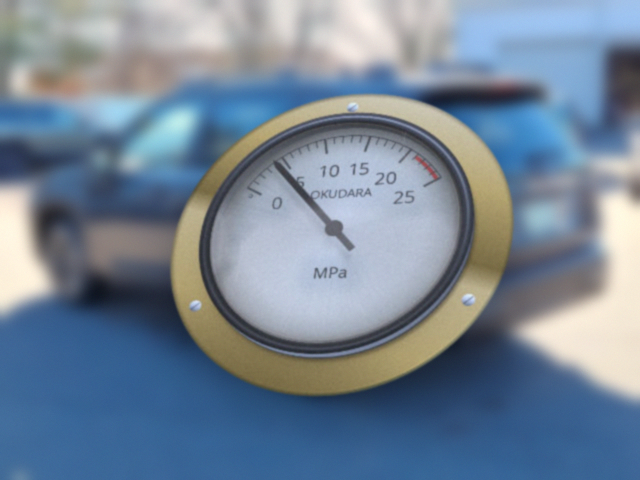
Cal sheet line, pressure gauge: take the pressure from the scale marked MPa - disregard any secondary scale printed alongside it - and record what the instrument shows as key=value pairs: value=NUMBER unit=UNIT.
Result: value=4 unit=MPa
